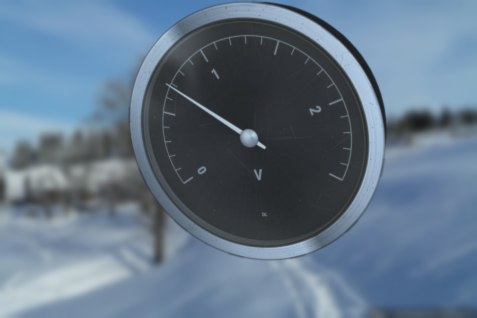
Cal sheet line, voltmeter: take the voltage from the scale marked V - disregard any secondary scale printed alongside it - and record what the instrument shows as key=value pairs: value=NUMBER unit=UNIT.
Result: value=0.7 unit=V
